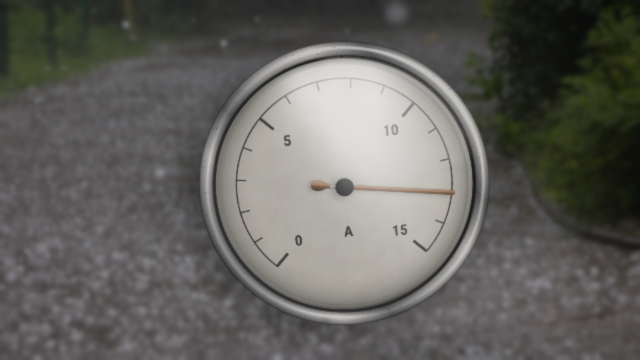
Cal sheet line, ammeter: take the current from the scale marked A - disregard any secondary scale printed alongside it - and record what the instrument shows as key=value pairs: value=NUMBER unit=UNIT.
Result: value=13 unit=A
